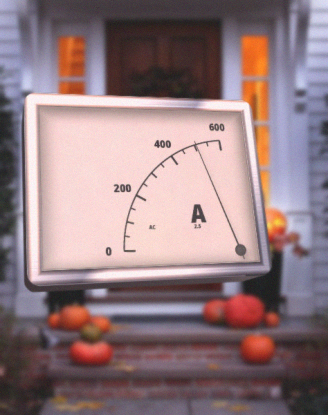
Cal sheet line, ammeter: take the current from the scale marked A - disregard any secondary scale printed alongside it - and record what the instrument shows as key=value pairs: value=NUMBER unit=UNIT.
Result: value=500 unit=A
